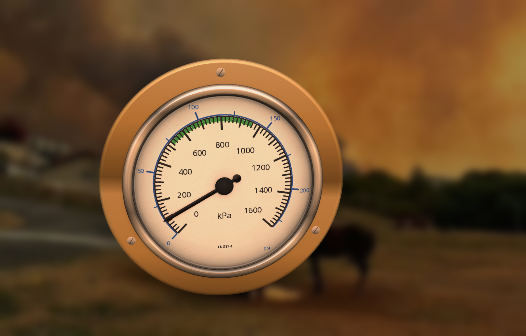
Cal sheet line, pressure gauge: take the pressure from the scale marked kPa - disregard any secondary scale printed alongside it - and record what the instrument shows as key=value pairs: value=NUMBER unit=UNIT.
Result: value=100 unit=kPa
